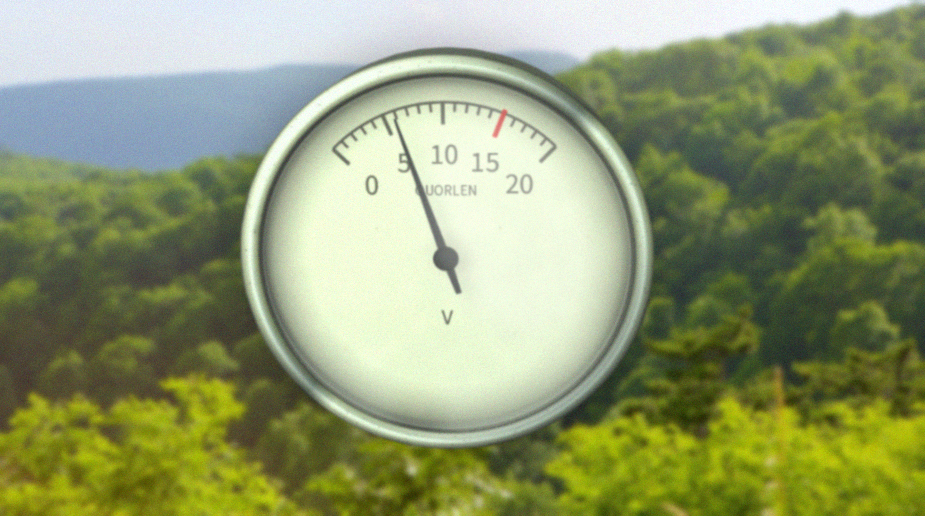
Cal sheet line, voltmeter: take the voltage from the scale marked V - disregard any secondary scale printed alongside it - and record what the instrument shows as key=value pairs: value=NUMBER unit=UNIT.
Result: value=6 unit=V
